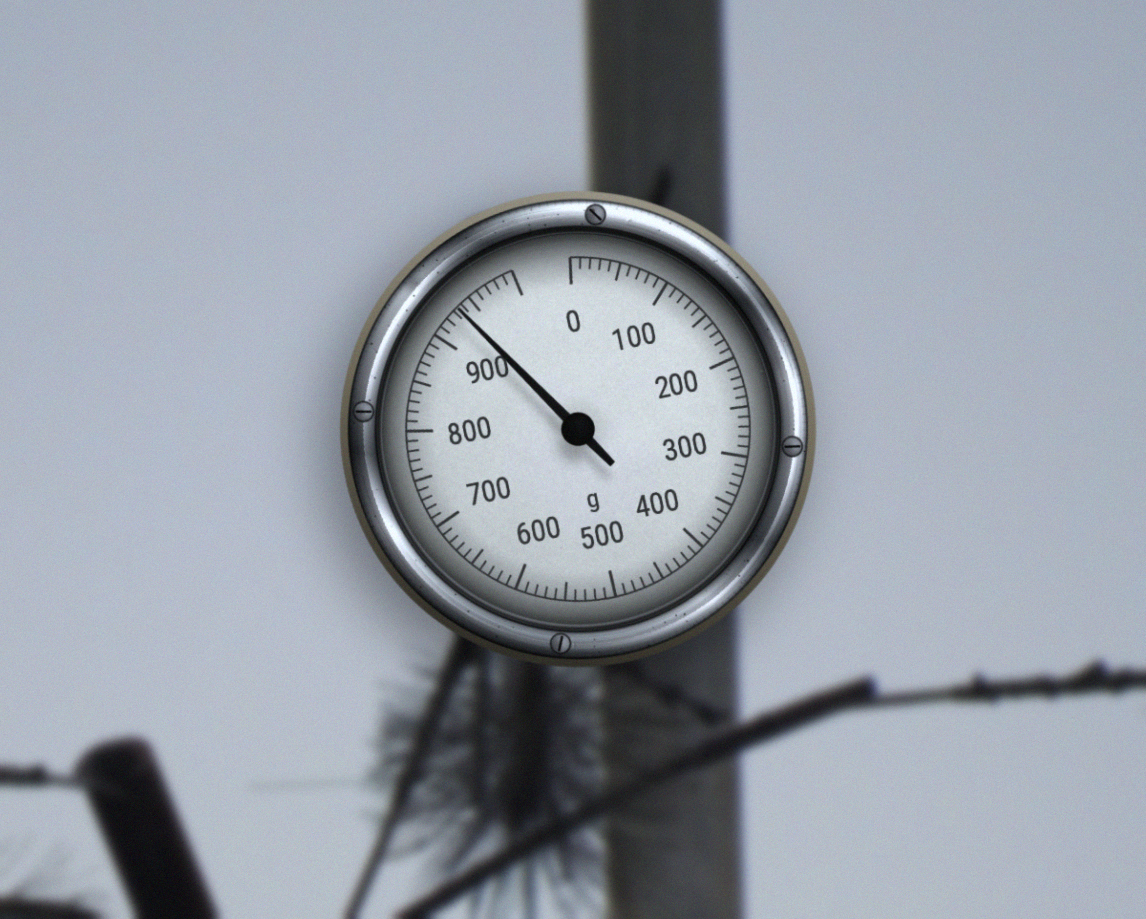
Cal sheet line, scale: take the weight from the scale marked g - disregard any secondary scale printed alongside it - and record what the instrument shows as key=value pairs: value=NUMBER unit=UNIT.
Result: value=935 unit=g
